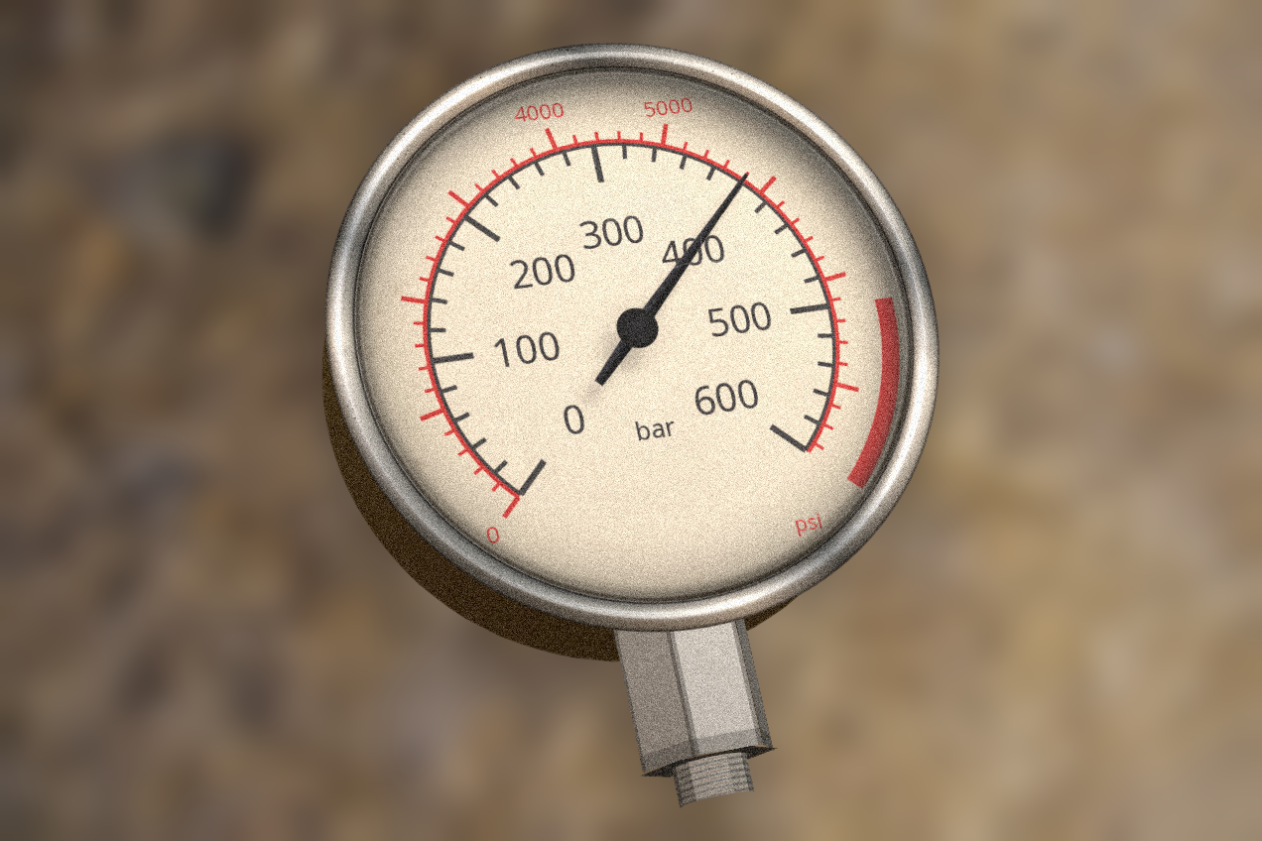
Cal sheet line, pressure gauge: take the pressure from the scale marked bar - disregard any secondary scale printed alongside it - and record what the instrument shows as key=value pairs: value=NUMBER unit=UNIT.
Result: value=400 unit=bar
